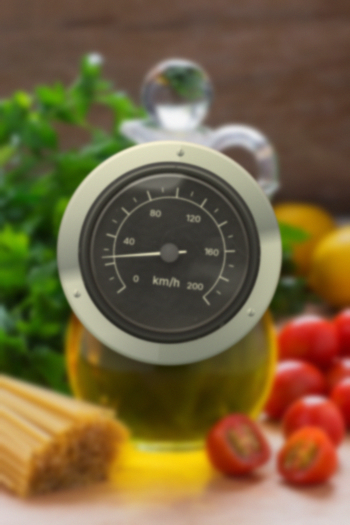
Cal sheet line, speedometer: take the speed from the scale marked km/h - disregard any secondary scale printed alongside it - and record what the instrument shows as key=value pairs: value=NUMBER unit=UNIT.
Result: value=25 unit=km/h
